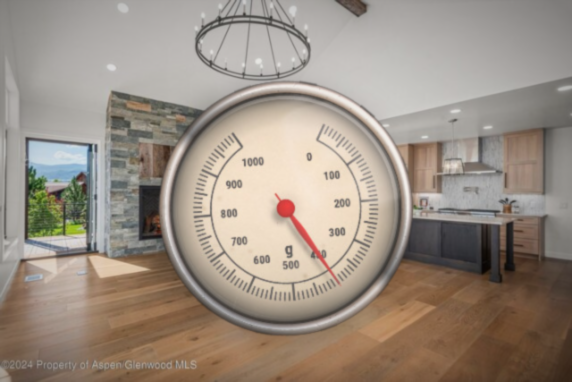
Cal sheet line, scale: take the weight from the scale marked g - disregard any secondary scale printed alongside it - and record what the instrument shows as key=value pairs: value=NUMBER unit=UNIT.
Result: value=400 unit=g
